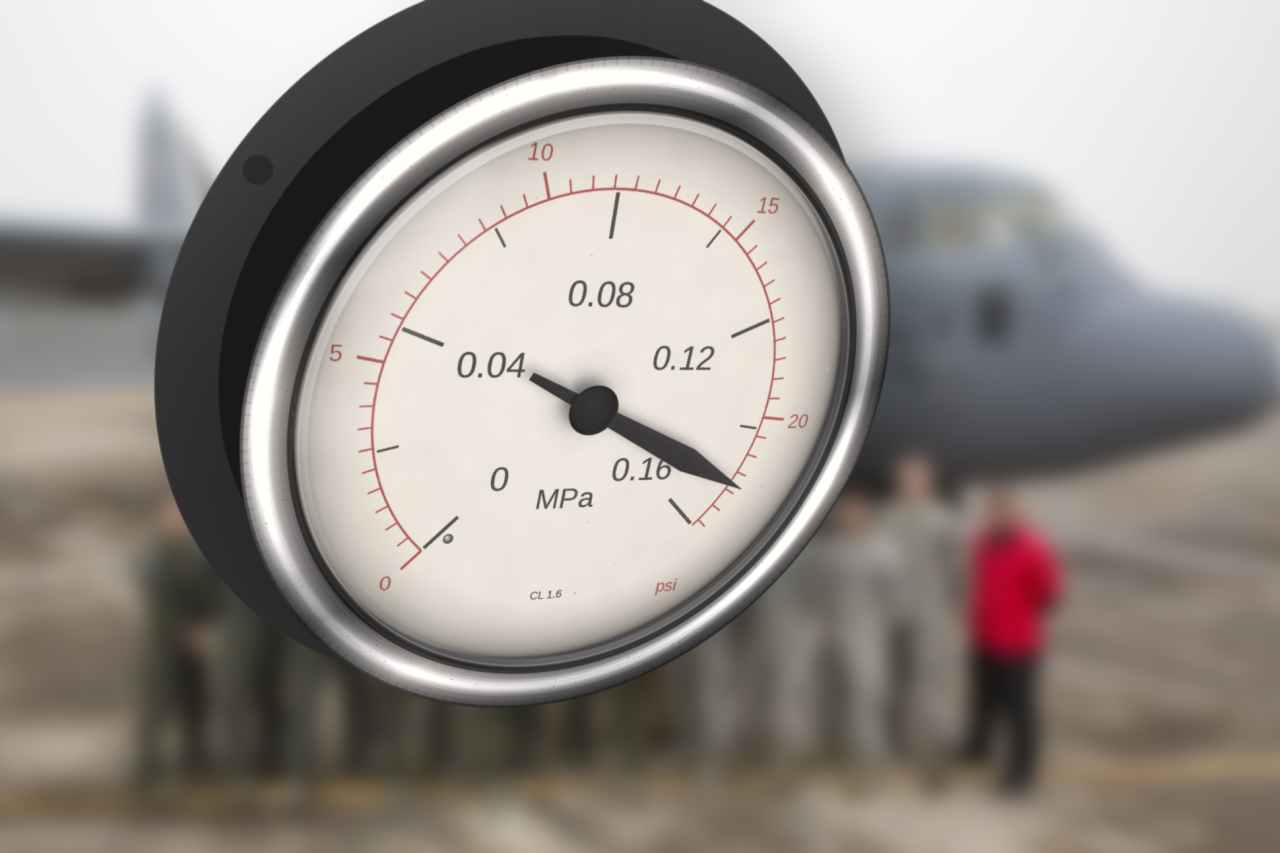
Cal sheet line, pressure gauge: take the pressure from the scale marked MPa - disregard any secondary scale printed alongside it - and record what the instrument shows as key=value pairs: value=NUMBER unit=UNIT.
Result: value=0.15 unit=MPa
